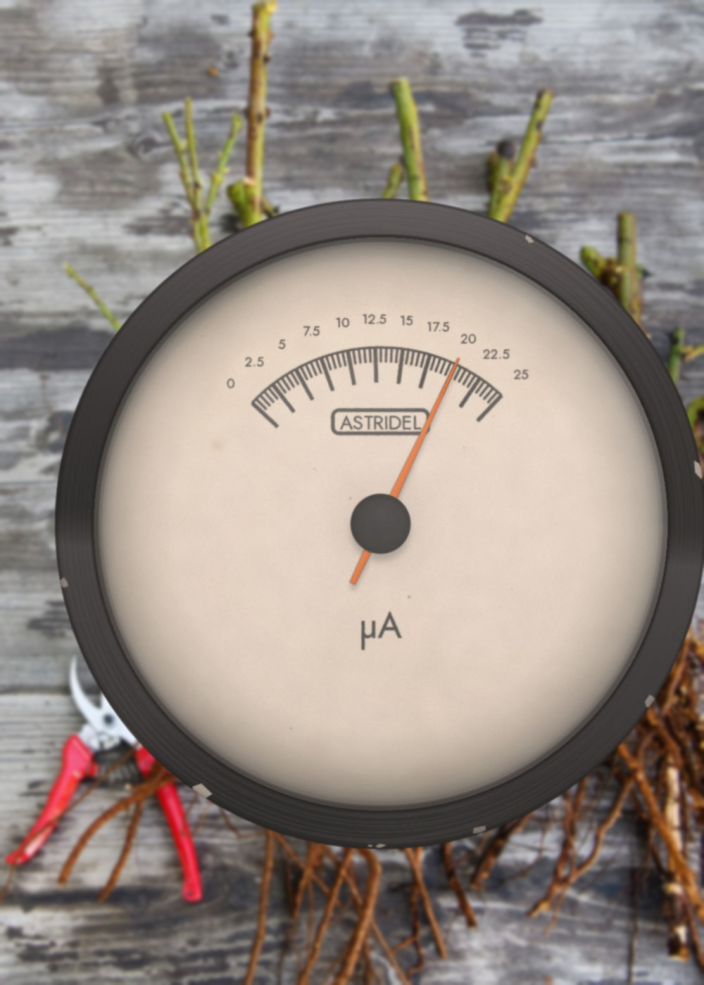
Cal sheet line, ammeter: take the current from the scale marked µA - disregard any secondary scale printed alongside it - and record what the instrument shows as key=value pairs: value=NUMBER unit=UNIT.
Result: value=20 unit=µA
